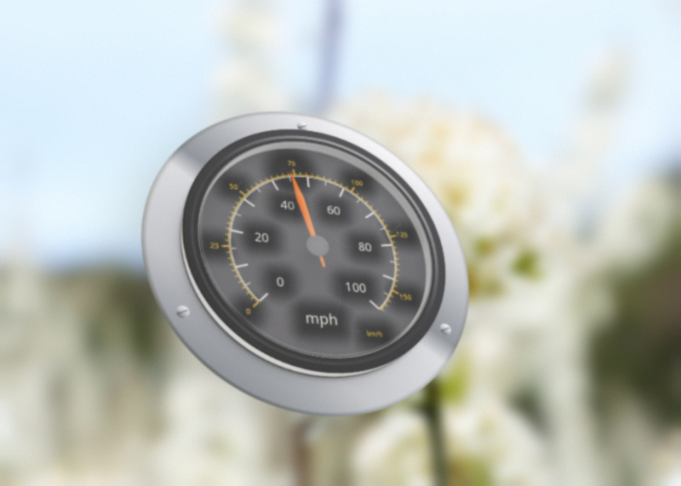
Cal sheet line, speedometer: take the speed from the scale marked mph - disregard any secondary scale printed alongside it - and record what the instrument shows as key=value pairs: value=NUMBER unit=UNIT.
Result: value=45 unit=mph
